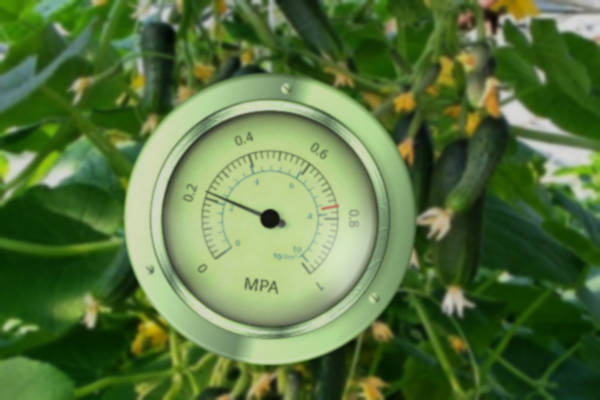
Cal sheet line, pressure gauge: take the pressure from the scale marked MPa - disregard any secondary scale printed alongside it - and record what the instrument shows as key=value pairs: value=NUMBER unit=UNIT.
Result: value=0.22 unit=MPa
